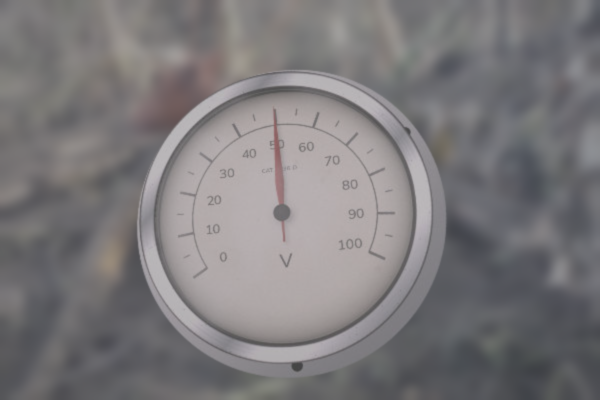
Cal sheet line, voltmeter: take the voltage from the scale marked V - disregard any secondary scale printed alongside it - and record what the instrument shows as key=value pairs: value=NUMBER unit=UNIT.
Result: value=50 unit=V
